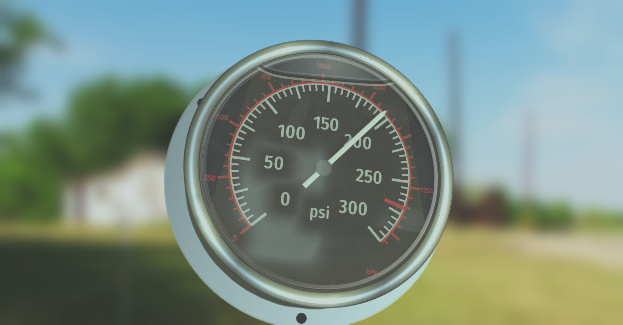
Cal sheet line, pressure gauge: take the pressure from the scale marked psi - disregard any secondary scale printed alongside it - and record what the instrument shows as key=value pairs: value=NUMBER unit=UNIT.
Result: value=195 unit=psi
